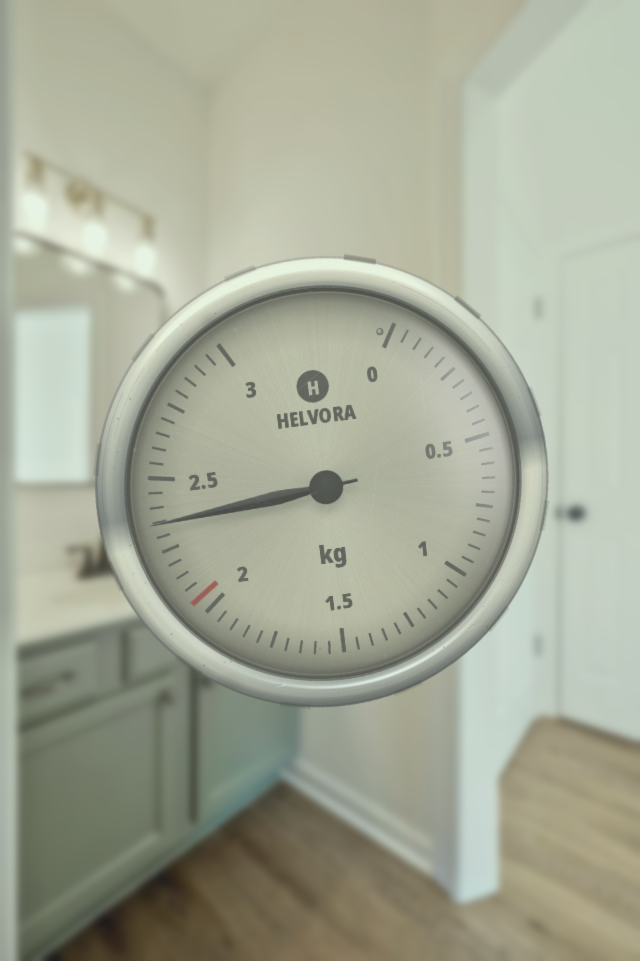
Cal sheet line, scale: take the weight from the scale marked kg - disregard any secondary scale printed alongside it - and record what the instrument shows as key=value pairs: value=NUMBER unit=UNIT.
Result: value=2.35 unit=kg
